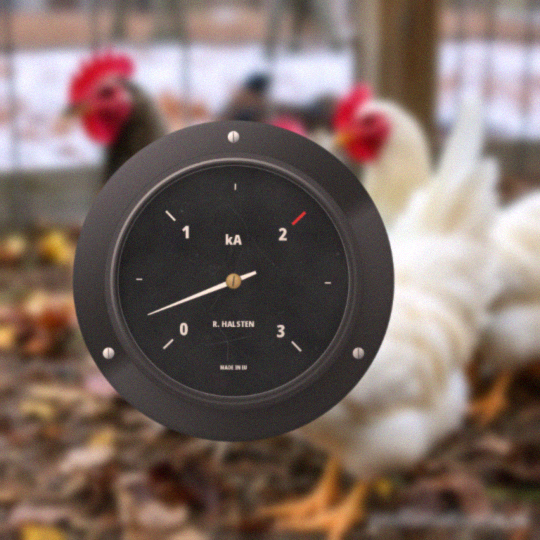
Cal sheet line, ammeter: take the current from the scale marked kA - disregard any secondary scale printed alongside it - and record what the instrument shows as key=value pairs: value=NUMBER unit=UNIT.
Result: value=0.25 unit=kA
